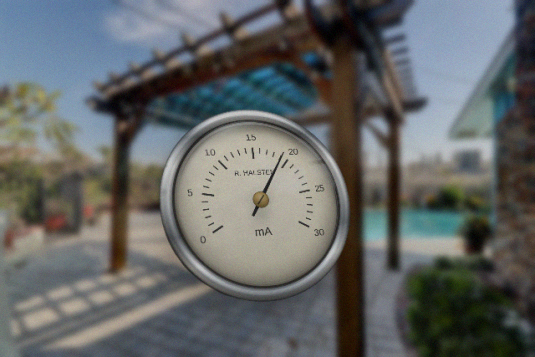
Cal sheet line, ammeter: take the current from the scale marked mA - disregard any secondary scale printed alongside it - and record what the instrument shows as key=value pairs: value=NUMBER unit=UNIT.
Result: value=19 unit=mA
